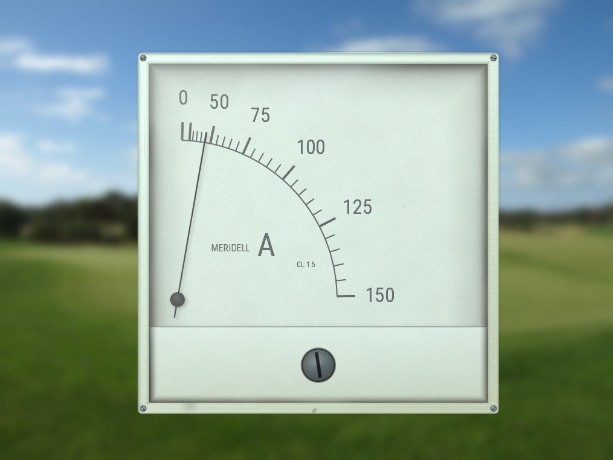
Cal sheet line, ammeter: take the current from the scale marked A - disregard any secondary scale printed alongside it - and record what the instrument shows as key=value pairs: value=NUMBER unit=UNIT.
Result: value=45 unit=A
